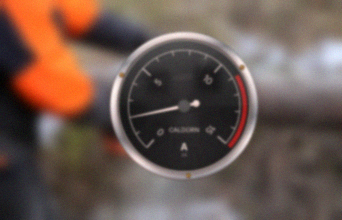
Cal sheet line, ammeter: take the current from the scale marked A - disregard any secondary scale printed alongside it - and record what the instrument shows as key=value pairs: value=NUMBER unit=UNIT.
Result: value=2 unit=A
